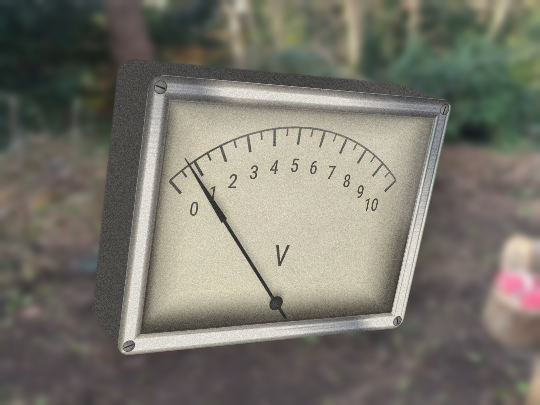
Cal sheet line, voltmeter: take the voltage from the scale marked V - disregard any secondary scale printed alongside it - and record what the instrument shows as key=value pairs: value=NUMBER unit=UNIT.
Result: value=0.75 unit=V
